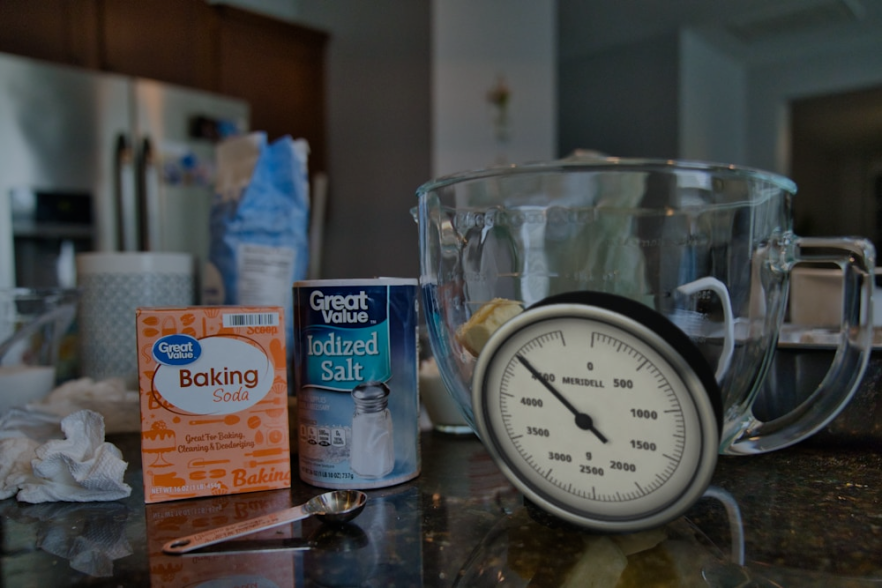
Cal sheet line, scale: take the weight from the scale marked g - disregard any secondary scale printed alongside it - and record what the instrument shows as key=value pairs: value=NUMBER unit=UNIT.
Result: value=4500 unit=g
